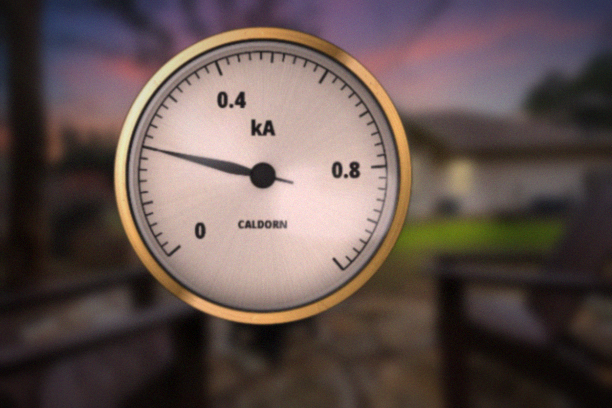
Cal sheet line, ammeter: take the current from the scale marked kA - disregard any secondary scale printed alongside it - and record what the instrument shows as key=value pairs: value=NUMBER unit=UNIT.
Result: value=0.2 unit=kA
